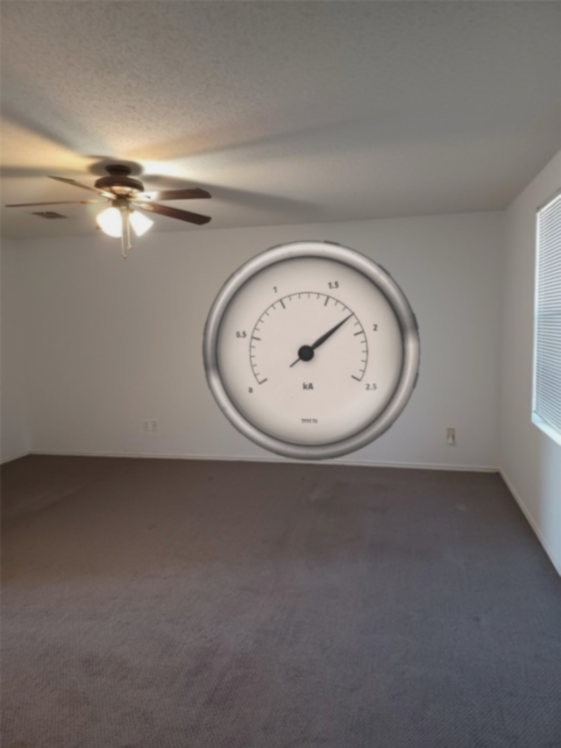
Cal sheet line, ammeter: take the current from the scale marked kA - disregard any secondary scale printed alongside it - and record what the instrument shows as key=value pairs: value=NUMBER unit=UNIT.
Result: value=1.8 unit=kA
